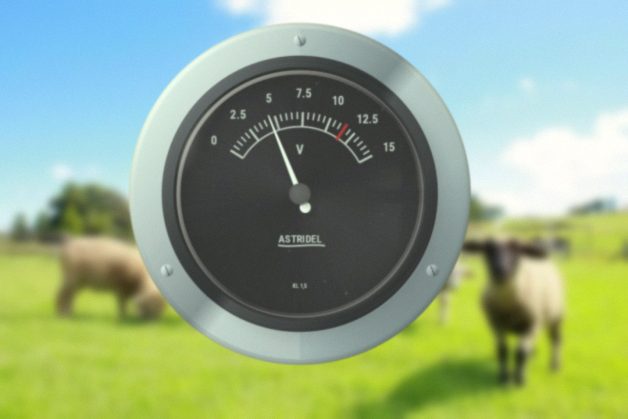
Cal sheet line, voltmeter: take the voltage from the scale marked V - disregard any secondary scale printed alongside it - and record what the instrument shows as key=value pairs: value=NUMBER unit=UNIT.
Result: value=4.5 unit=V
